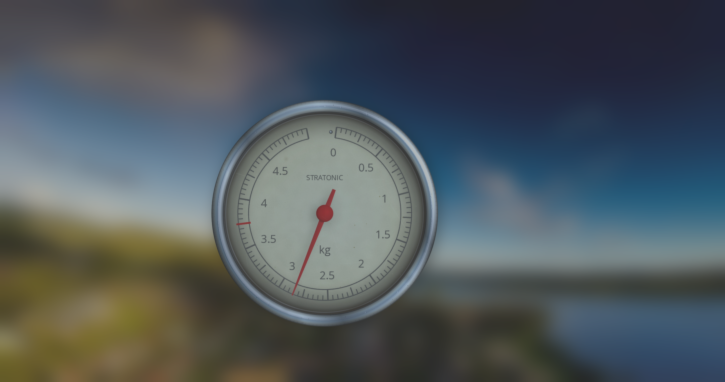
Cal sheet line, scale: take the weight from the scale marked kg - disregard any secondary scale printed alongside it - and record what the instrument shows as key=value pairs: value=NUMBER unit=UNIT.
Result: value=2.85 unit=kg
